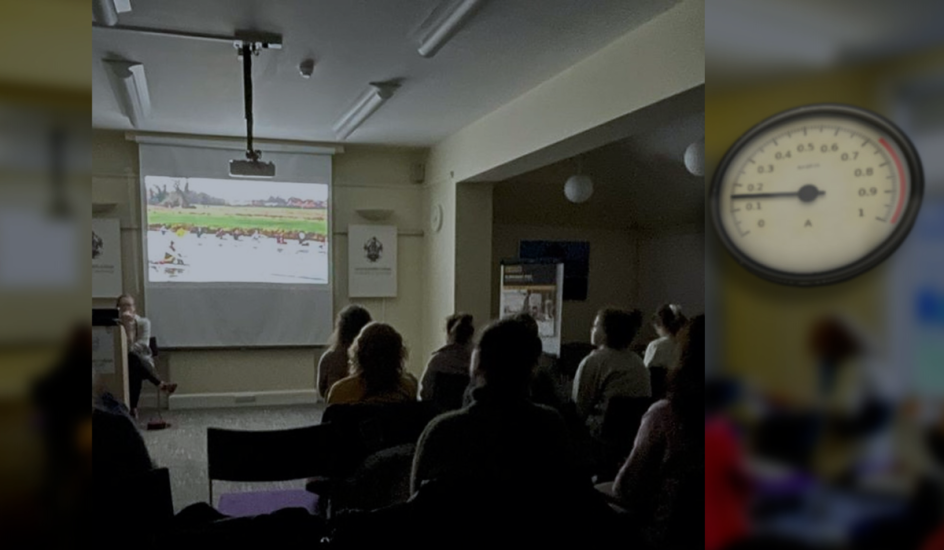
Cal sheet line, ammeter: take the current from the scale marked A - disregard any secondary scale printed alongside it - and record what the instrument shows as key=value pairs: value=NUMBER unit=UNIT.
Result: value=0.15 unit=A
